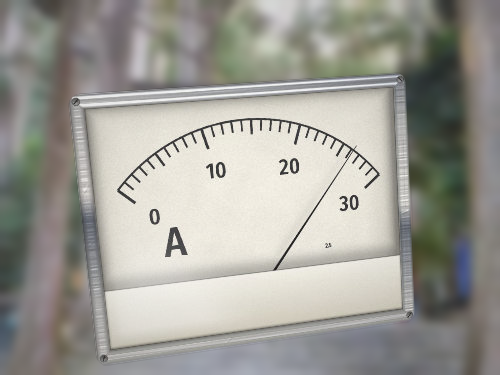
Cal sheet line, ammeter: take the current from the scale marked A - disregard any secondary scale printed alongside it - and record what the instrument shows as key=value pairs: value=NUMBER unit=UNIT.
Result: value=26 unit=A
